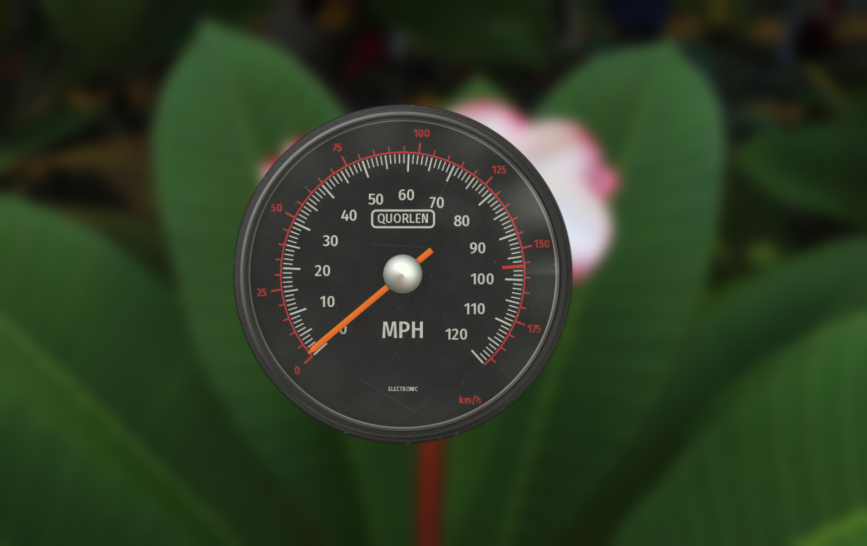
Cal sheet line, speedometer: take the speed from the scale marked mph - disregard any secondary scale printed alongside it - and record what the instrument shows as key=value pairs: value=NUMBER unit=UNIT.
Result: value=1 unit=mph
